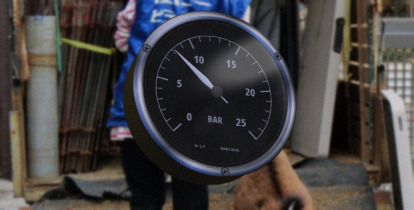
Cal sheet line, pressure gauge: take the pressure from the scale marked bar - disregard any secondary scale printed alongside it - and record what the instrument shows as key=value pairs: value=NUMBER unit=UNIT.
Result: value=8 unit=bar
